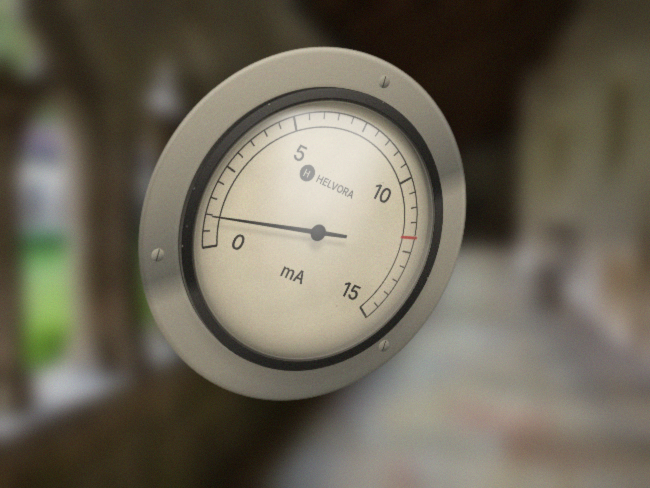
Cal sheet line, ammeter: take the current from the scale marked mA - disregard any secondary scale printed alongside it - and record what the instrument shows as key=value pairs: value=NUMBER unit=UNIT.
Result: value=1 unit=mA
